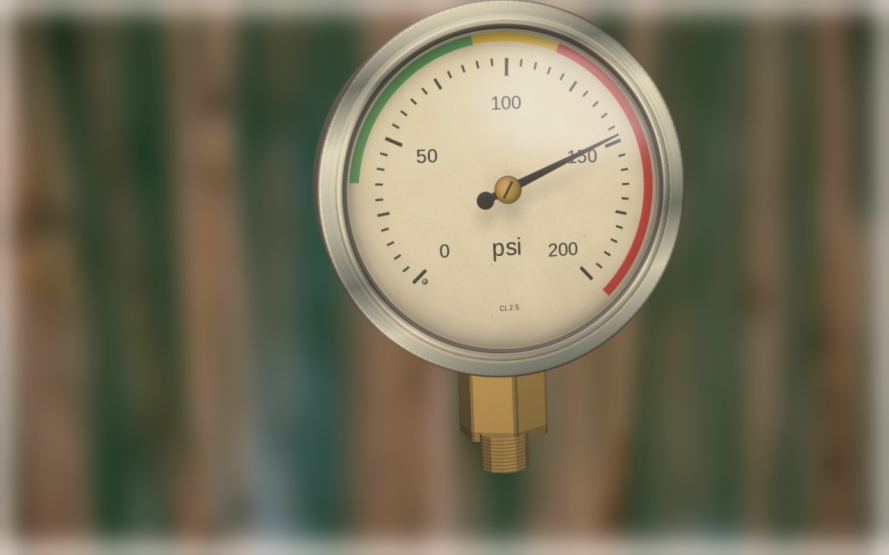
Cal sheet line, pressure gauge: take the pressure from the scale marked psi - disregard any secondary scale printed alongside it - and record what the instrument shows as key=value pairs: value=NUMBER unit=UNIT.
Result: value=147.5 unit=psi
